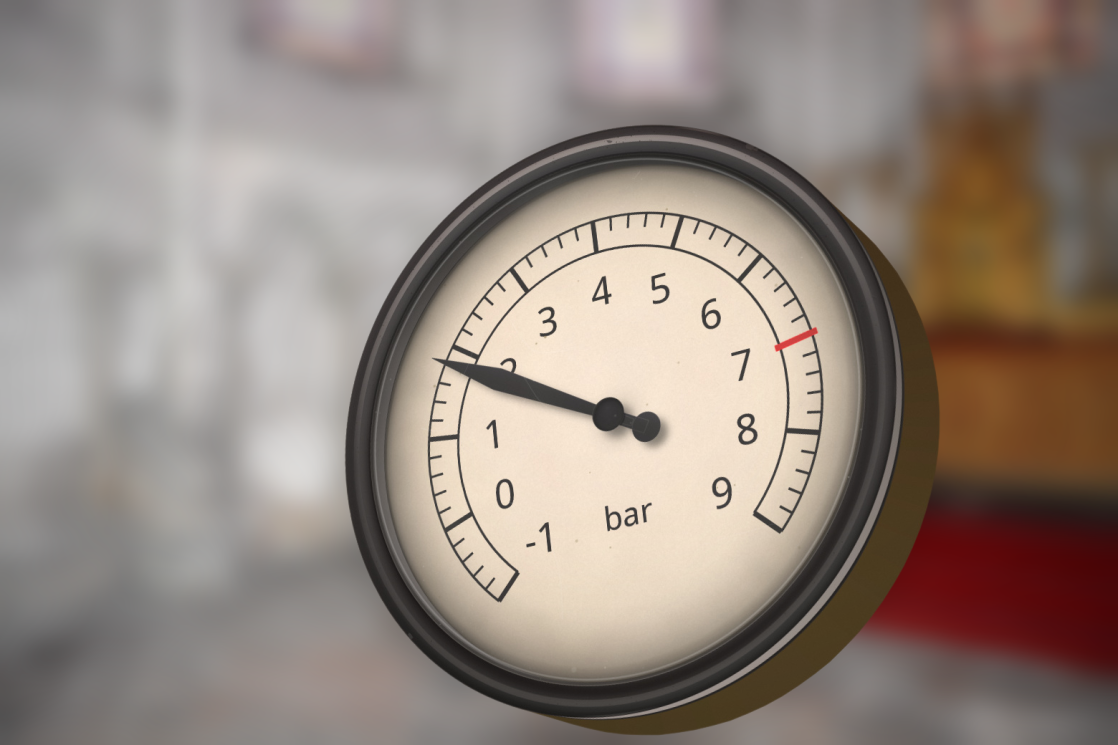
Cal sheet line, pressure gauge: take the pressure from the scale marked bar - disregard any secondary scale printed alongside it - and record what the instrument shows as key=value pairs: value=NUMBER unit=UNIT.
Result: value=1.8 unit=bar
